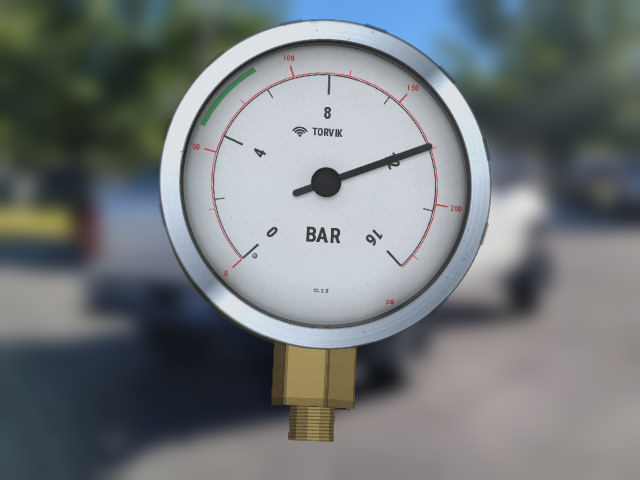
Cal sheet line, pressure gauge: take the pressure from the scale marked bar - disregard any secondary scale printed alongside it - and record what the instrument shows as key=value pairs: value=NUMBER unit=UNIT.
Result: value=12 unit=bar
